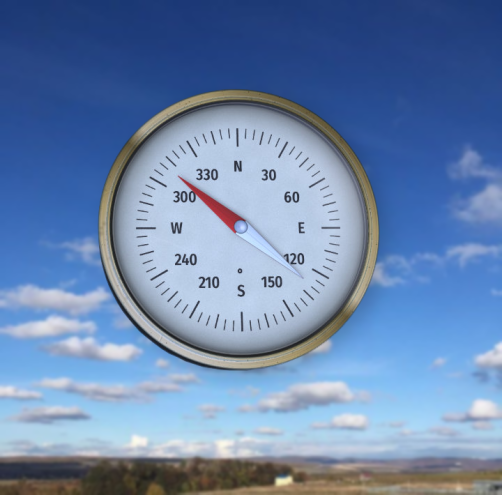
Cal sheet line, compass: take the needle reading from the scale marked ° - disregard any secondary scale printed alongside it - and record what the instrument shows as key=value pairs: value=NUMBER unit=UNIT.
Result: value=310 unit=°
